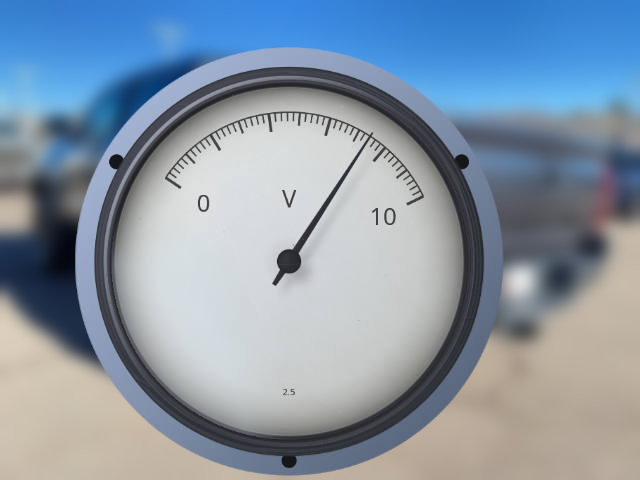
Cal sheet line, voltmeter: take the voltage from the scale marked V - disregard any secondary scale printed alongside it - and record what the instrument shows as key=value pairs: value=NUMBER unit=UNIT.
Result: value=7.4 unit=V
